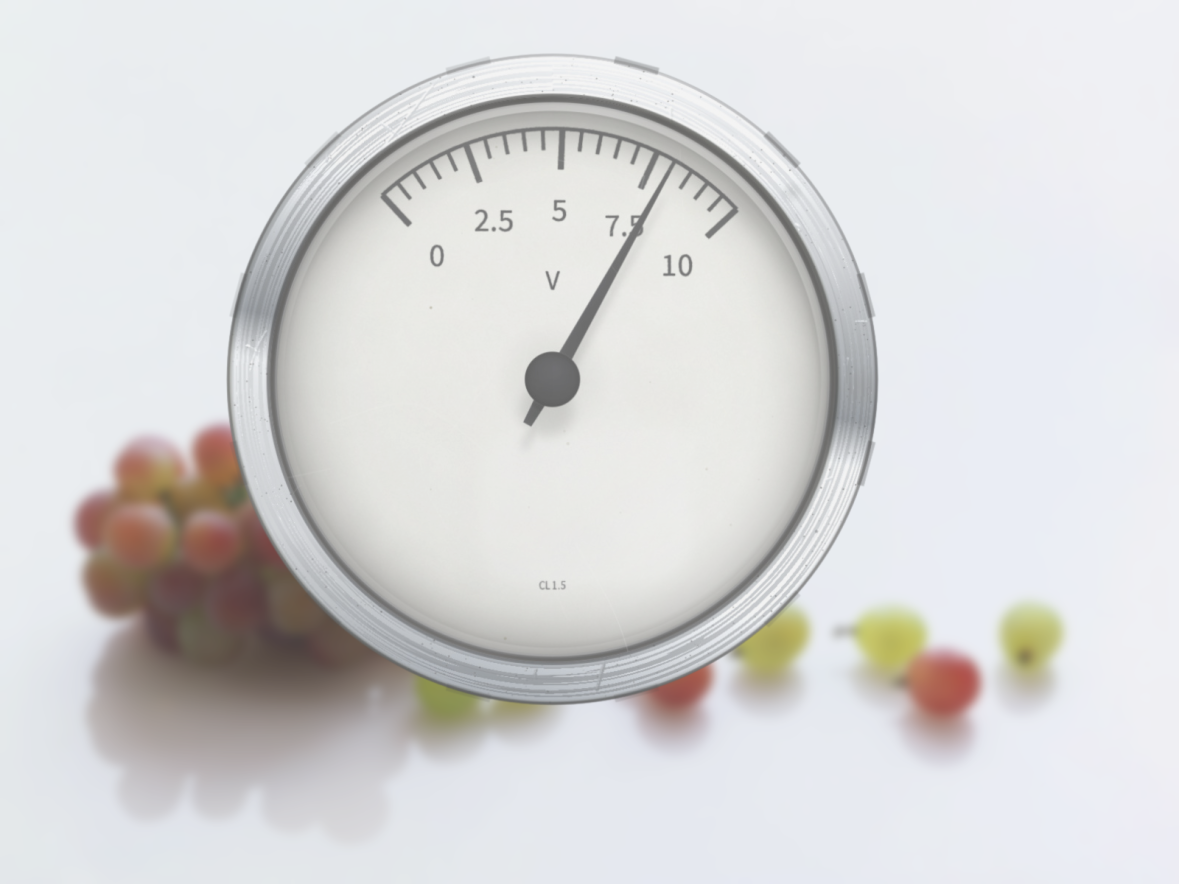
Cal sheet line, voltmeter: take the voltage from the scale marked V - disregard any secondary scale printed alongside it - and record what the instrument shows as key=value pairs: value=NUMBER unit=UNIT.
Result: value=8 unit=V
